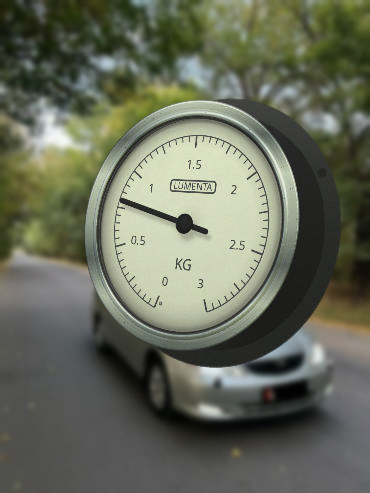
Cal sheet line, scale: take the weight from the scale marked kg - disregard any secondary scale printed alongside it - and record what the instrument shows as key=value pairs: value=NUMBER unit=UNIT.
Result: value=0.8 unit=kg
